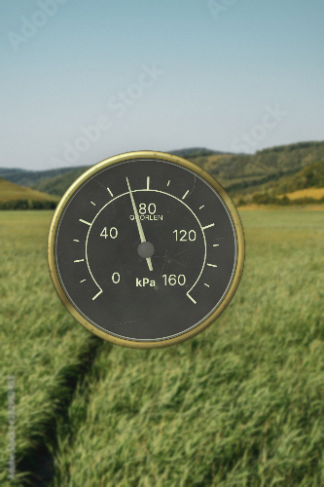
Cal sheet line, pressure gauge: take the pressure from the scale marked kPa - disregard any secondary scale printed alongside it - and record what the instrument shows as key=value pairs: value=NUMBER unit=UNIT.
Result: value=70 unit=kPa
